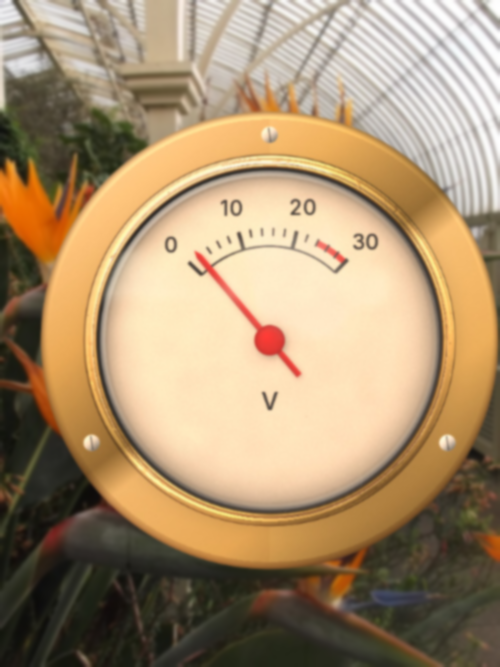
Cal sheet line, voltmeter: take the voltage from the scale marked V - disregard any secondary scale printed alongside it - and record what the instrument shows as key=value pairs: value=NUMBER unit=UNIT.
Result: value=2 unit=V
